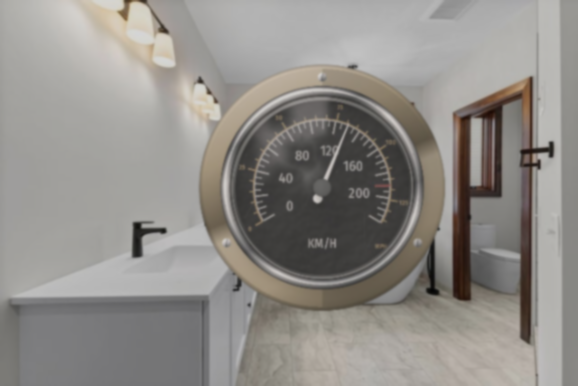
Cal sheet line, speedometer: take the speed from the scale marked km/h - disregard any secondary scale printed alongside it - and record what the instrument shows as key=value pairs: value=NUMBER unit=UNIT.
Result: value=130 unit=km/h
